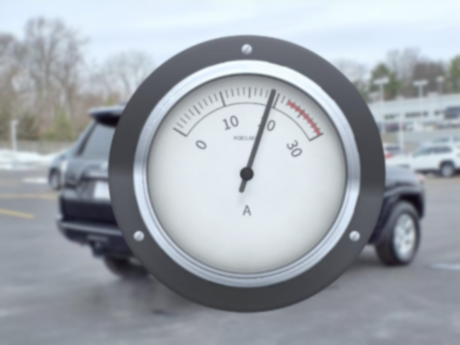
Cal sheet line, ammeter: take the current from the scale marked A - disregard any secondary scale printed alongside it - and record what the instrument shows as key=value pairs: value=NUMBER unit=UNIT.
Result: value=19 unit=A
